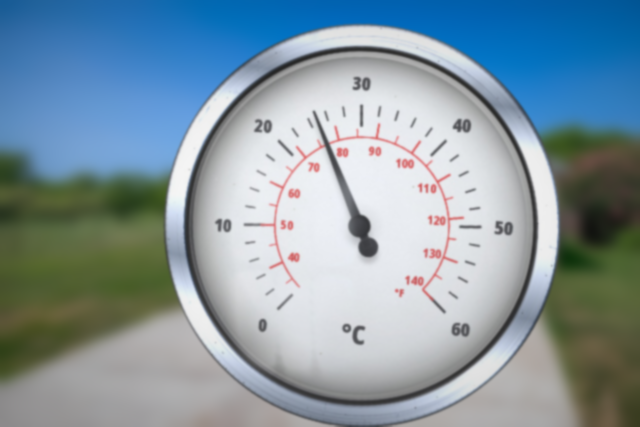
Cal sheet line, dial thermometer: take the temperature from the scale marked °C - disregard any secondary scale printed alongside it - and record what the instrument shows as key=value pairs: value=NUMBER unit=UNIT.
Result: value=25 unit=°C
